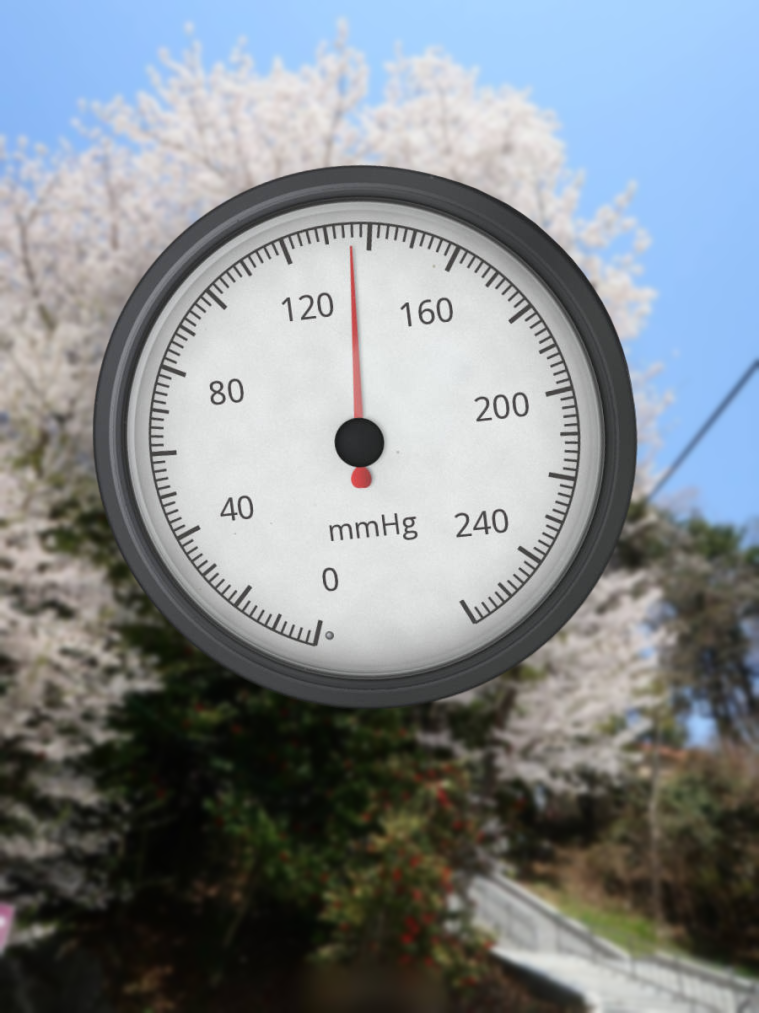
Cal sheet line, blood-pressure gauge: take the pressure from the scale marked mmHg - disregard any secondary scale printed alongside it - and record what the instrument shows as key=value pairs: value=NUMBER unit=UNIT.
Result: value=136 unit=mmHg
